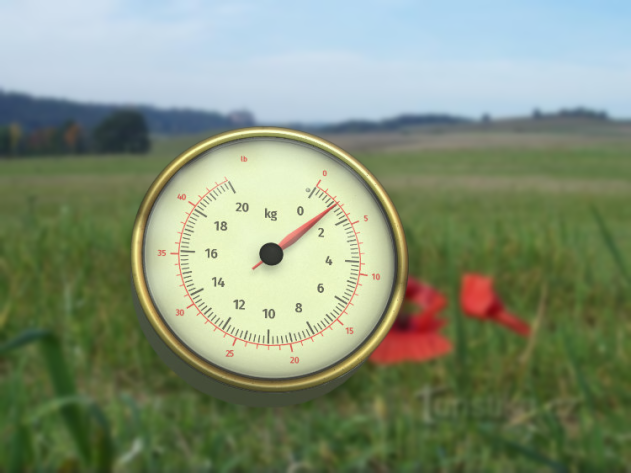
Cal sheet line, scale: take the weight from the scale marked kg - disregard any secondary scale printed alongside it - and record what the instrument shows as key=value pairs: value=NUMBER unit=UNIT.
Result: value=1.2 unit=kg
